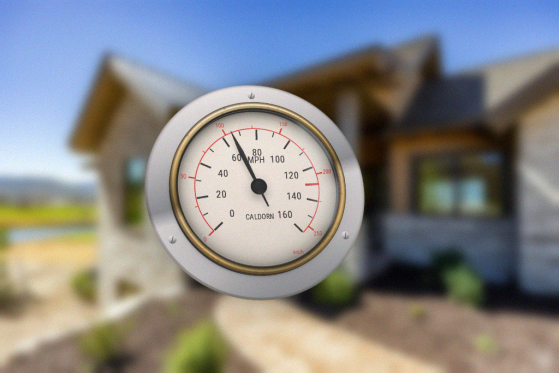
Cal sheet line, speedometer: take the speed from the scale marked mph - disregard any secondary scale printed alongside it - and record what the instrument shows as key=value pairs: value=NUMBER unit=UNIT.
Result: value=65 unit=mph
